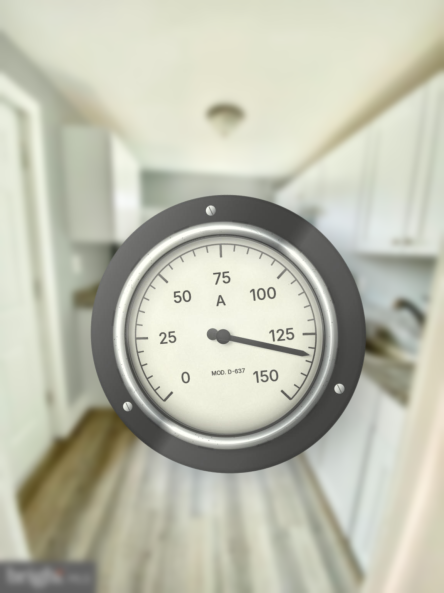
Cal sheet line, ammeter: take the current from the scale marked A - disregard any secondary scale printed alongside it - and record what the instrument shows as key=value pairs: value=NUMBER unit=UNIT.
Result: value=132.5 unit=A
